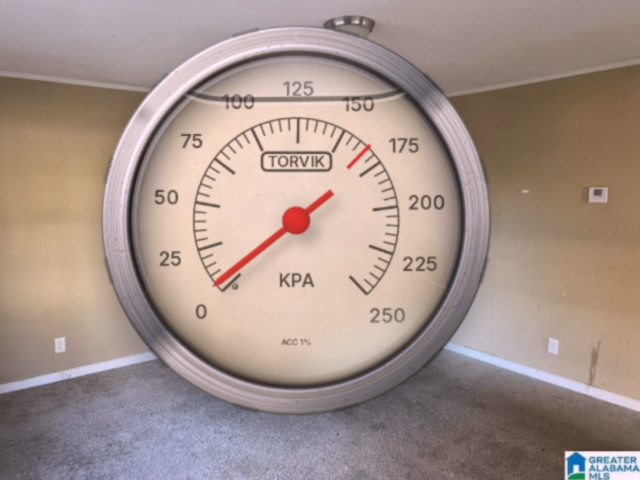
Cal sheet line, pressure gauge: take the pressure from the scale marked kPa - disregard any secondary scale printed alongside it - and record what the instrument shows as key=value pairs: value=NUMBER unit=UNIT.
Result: value=5 unit=kPa
